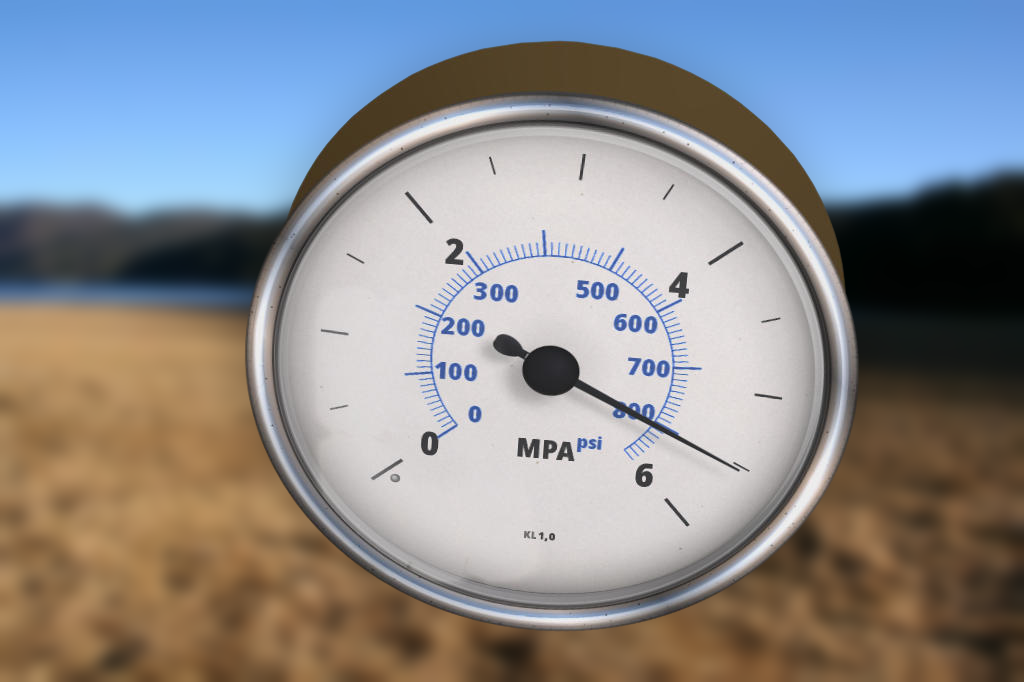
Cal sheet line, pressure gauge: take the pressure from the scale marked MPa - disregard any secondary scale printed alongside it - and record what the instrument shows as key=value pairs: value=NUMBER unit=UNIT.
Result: value=5.5 unit=MPa
